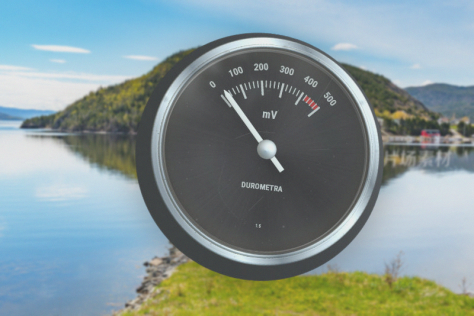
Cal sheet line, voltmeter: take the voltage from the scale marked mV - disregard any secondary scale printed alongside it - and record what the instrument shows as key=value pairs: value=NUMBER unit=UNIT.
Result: value=20 unit=mV
